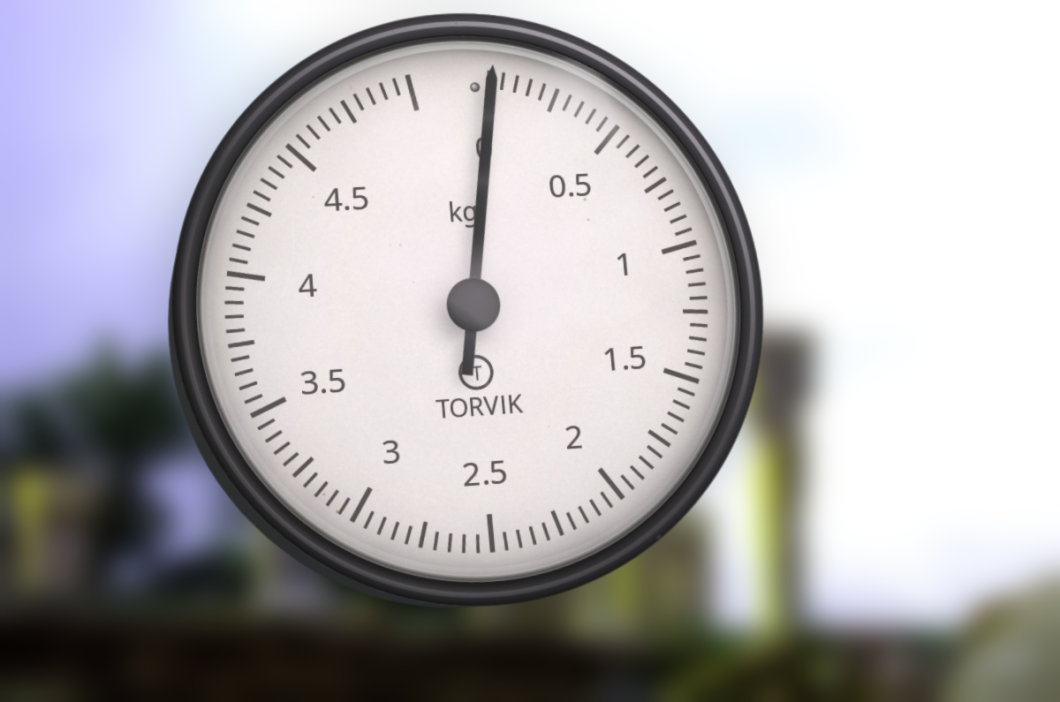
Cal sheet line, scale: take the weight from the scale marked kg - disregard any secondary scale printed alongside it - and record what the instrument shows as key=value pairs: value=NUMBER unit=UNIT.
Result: value=0 unit=kg
